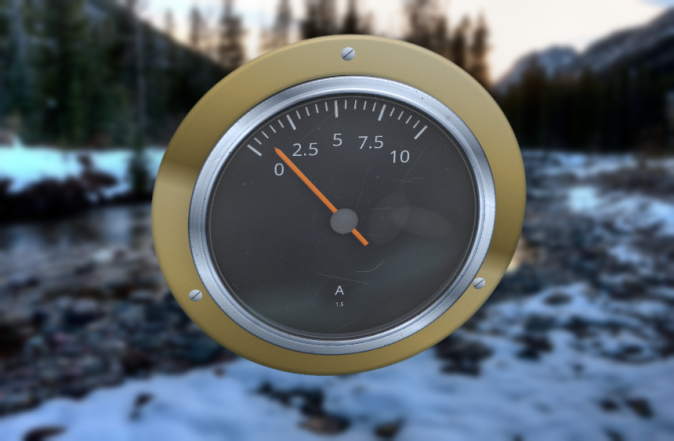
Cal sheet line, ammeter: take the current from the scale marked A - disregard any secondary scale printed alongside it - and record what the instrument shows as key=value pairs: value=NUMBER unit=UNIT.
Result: value=1 unit=A
